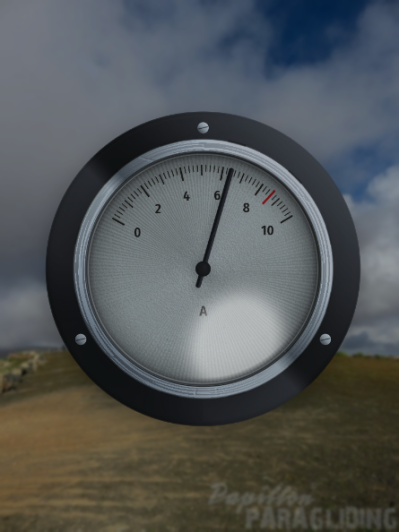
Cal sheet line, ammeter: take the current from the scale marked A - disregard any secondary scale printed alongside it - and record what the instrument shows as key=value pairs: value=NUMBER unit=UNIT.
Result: value=6.4 unit=A
